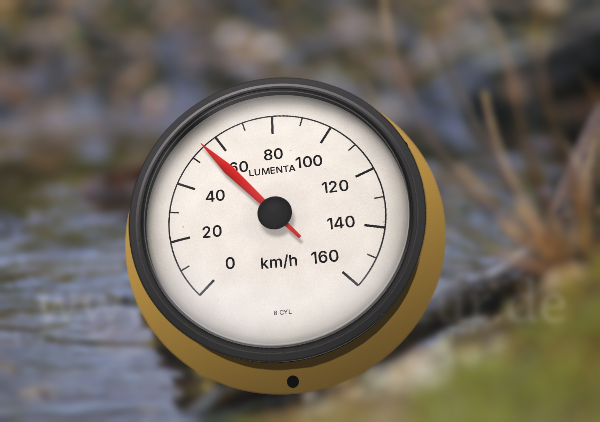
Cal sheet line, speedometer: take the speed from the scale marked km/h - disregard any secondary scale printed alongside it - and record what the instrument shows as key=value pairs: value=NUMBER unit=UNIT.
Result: value=55 unit=km/h
